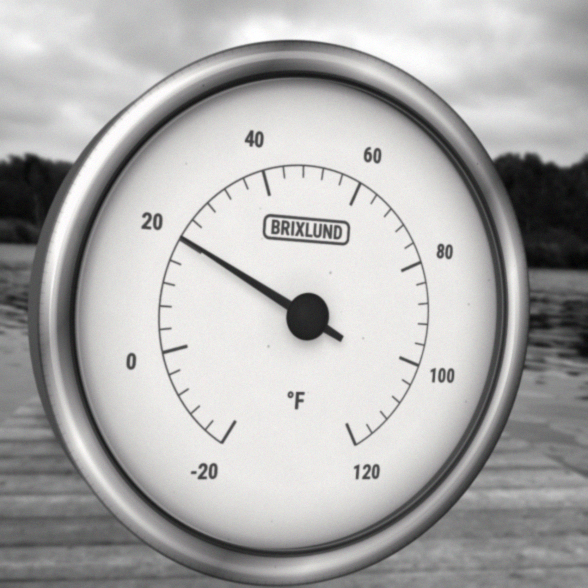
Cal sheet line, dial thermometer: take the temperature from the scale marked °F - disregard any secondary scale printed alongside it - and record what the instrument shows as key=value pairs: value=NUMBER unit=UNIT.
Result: value=20 unit=°F
